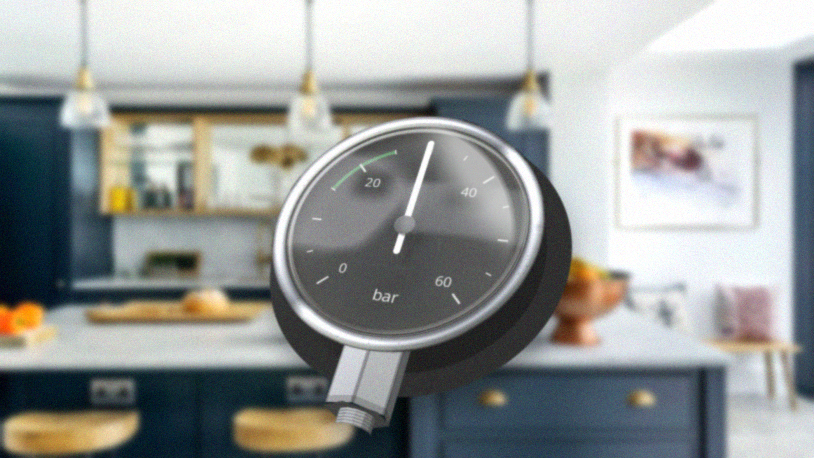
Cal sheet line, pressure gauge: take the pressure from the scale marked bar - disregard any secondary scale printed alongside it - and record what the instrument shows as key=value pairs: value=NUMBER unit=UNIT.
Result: value=30 unit=bar
